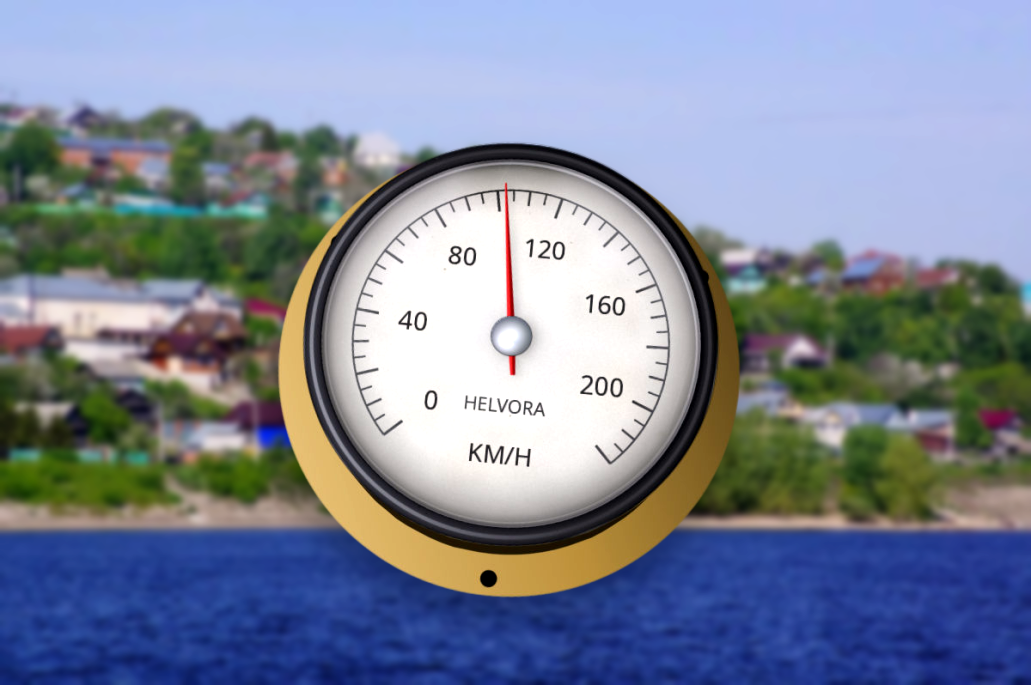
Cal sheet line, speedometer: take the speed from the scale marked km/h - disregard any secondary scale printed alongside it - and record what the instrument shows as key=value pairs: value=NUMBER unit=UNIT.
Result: value=102.5 unit=km/h
